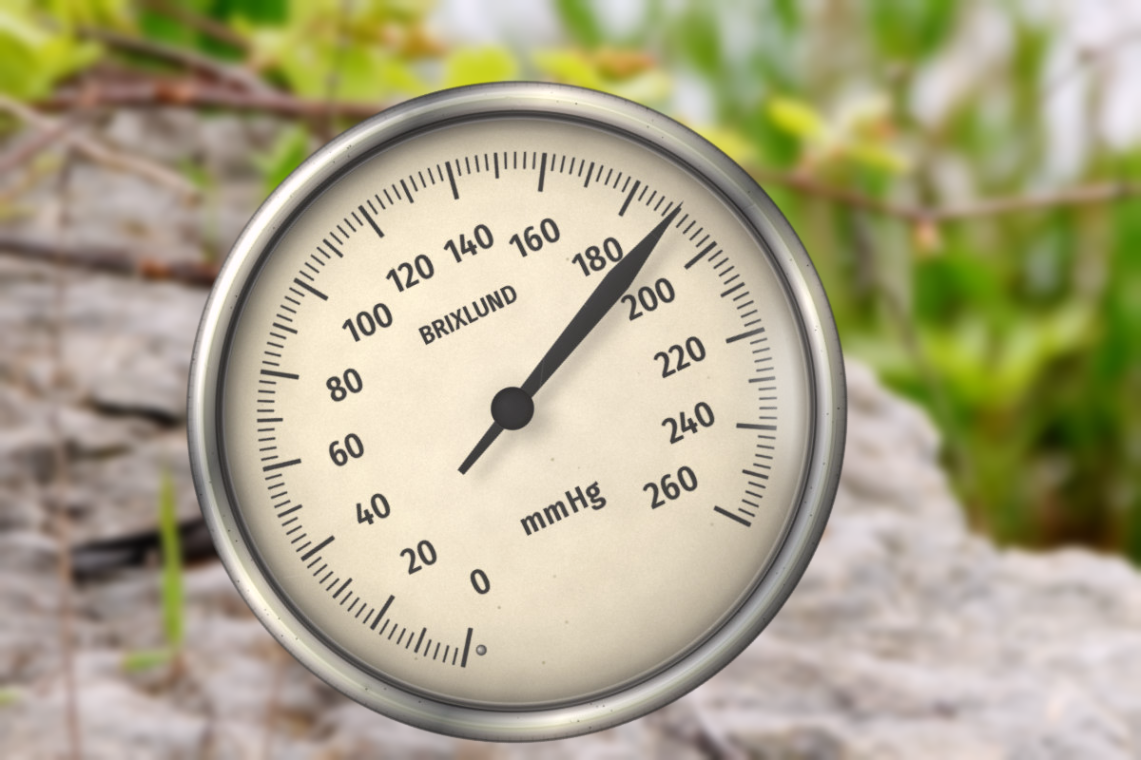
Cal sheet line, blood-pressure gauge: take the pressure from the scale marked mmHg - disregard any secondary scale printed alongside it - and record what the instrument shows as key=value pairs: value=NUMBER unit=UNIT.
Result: value=190 unit=mmHg
